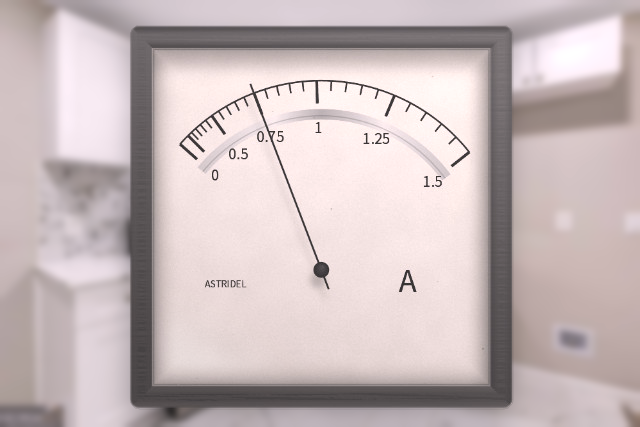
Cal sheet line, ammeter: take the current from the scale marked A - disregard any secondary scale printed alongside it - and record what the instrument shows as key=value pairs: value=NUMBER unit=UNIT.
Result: value=0.75 unit=A
